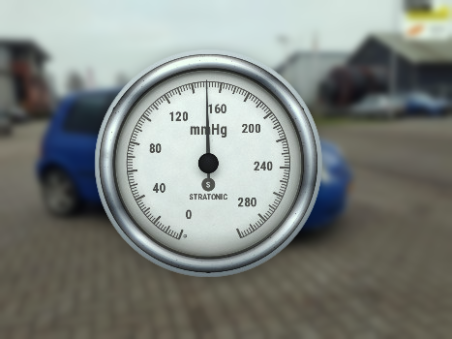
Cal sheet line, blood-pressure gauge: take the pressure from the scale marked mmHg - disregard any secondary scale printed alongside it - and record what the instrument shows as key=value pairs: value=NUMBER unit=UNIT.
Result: value=150 unit=mmHg
